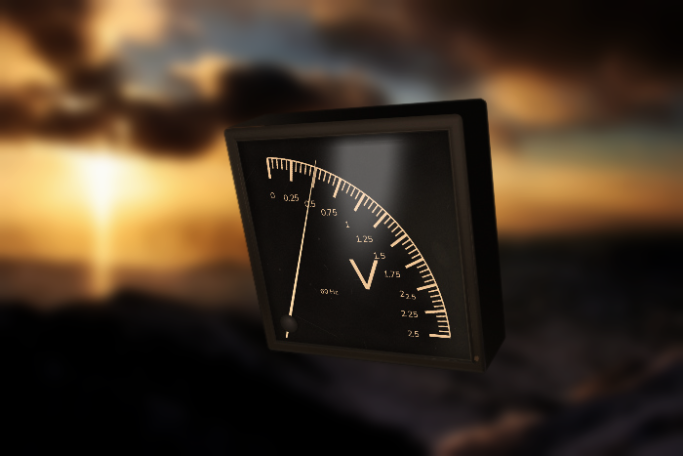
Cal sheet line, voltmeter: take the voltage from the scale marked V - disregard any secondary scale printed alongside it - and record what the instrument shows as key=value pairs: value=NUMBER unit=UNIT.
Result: value=0.5 unit=V
